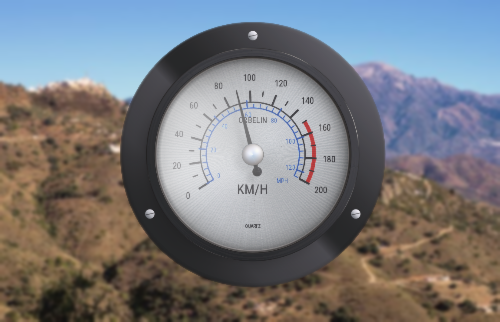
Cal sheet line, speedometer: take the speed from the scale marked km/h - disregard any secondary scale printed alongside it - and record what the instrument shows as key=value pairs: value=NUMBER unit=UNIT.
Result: value=90 unit=km/h
